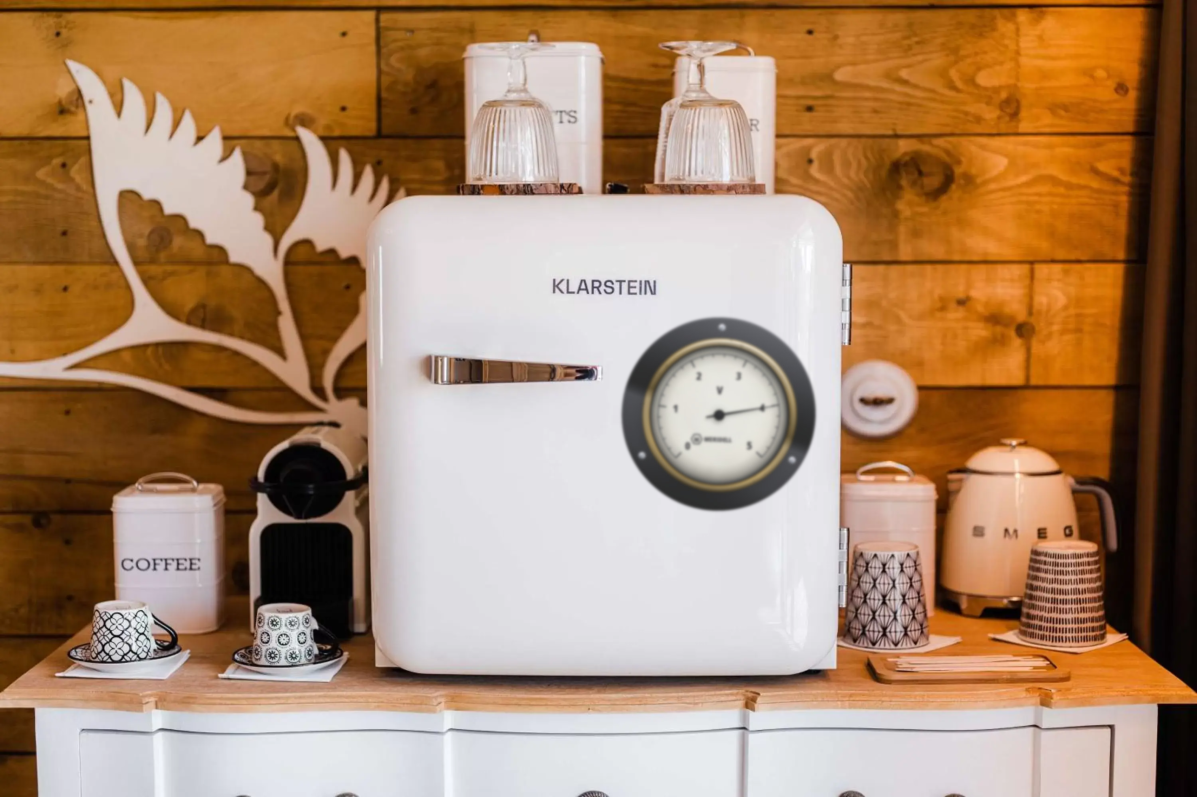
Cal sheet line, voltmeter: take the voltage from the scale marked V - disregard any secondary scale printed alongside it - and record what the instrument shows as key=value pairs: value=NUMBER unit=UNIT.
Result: value=4 unit=V
